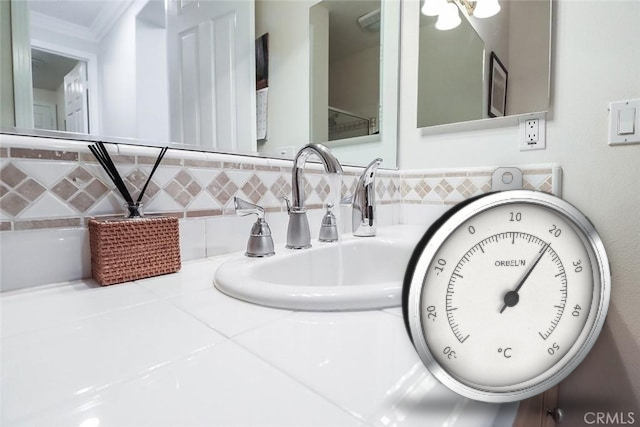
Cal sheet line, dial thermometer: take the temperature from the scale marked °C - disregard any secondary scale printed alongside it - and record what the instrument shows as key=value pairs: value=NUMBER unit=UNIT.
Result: value=20 unit=°C
